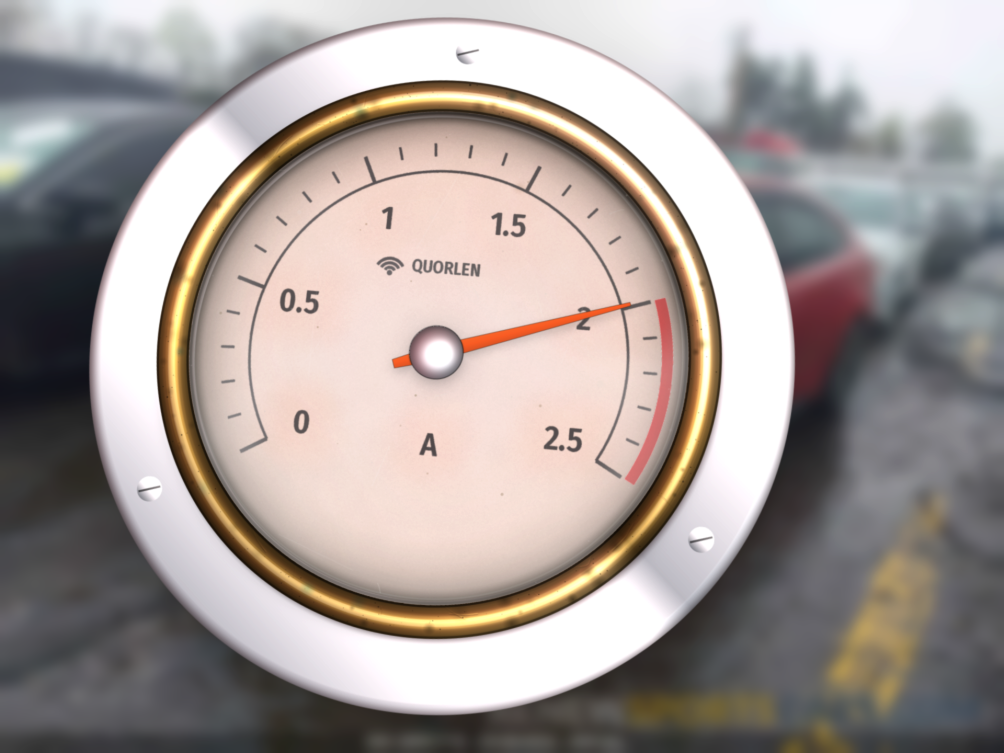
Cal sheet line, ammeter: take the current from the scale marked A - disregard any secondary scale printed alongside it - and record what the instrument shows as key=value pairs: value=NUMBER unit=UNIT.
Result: value=2 unit=A
